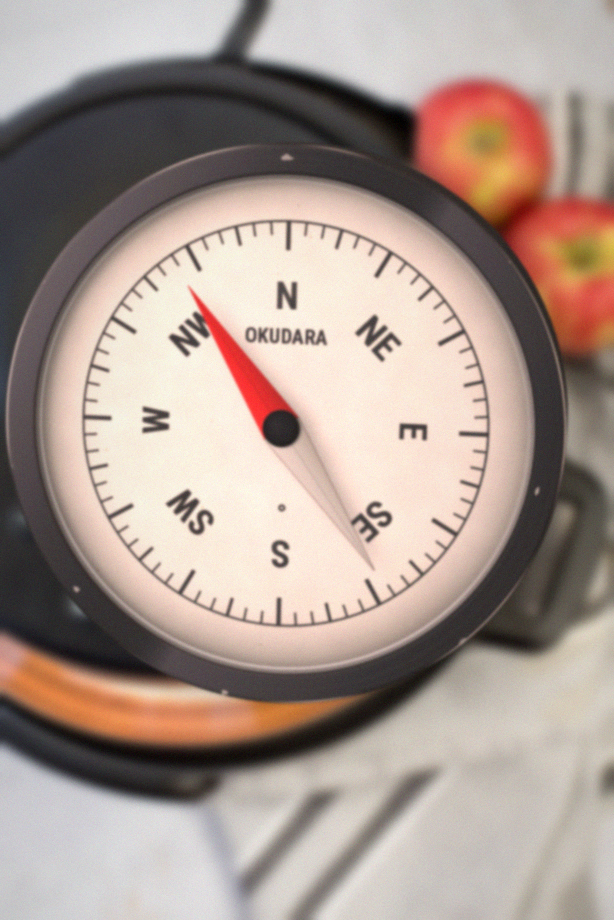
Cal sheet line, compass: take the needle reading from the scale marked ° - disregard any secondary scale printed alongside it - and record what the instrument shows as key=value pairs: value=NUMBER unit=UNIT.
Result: value=325 unit=°
